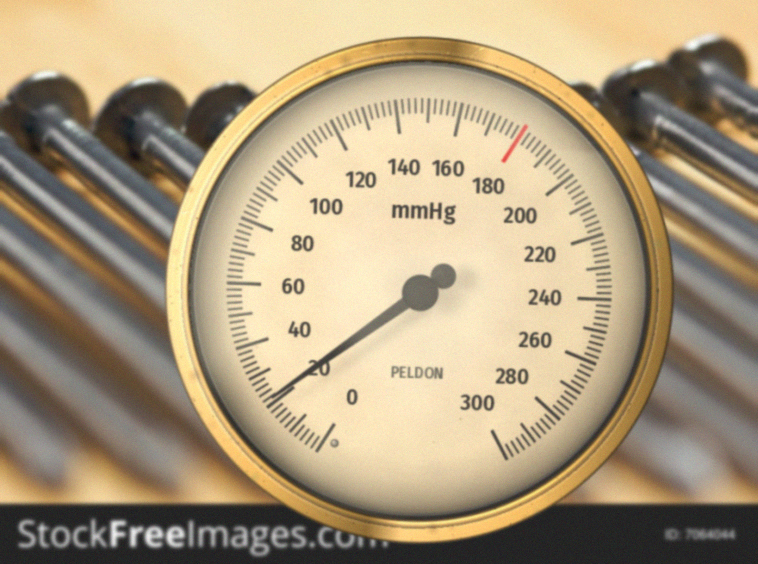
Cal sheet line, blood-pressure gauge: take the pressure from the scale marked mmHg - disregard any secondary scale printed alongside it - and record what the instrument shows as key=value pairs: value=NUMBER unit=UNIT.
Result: value=22 unit=mmHg
